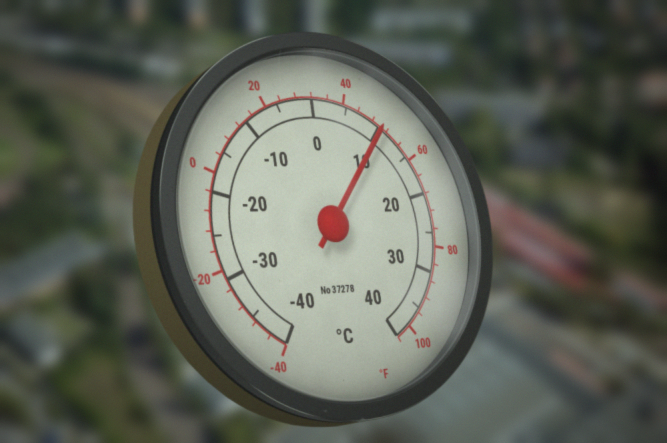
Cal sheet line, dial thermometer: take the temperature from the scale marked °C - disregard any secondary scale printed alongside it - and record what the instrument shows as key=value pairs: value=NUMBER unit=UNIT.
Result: value=10 unit=°C
